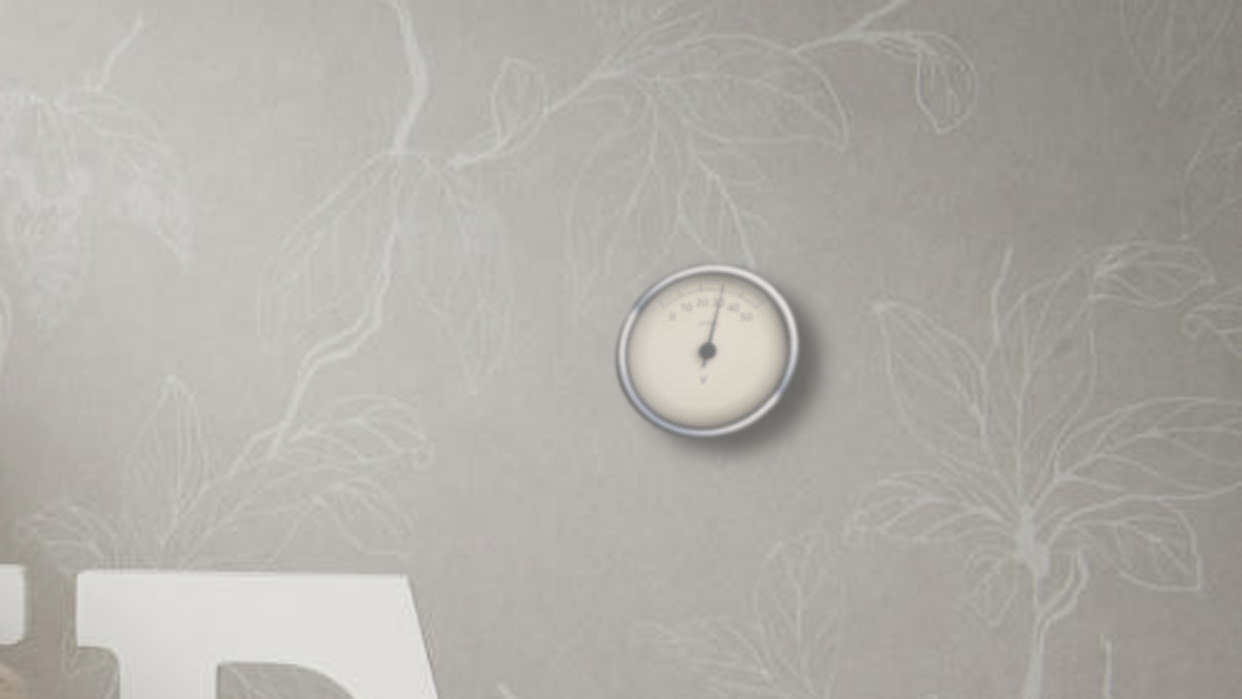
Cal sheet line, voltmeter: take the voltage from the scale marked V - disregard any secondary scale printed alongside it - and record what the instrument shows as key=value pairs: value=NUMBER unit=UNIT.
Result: value=30 unit=V
